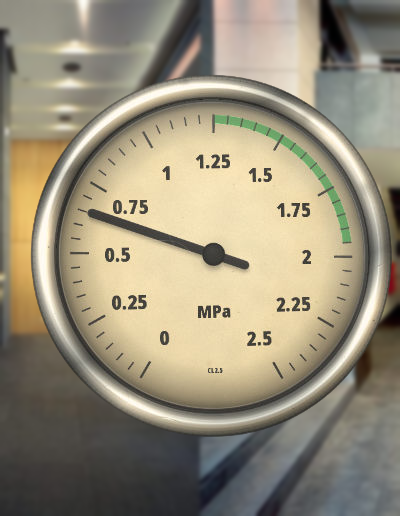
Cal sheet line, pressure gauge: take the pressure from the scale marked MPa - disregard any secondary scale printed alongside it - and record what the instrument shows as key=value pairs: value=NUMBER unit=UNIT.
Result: value=0.65 unit=MPa
